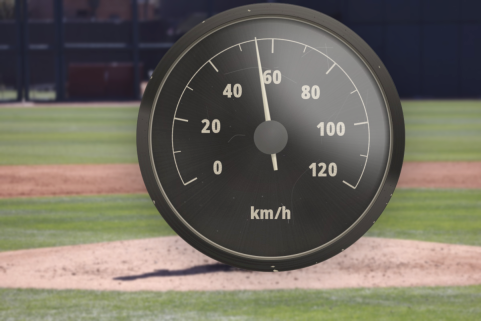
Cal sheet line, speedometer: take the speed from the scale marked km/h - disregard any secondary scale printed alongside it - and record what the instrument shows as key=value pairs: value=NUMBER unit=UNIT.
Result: value=55 unit=km/h
